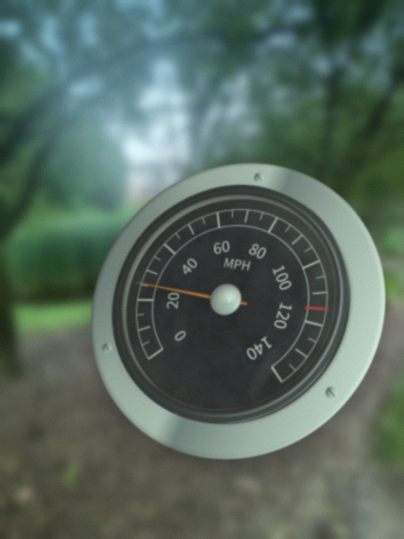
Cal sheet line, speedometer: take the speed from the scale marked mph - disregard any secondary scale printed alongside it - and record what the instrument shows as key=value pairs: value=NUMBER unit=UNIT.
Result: value=25 unit=mph
